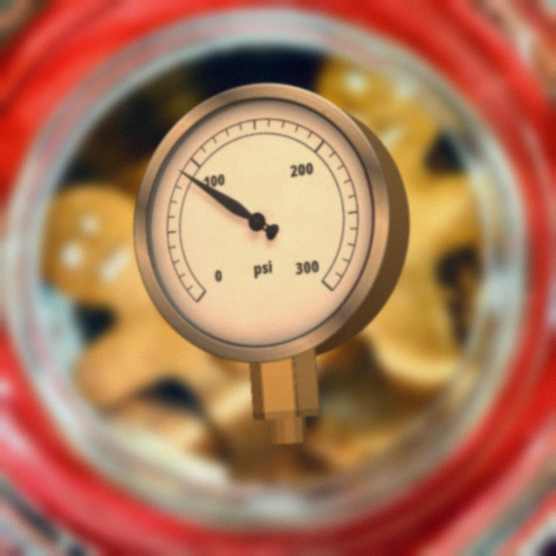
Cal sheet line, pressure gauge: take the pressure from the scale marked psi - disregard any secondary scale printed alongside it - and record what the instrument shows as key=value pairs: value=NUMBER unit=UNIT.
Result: value=90 unit=psi
